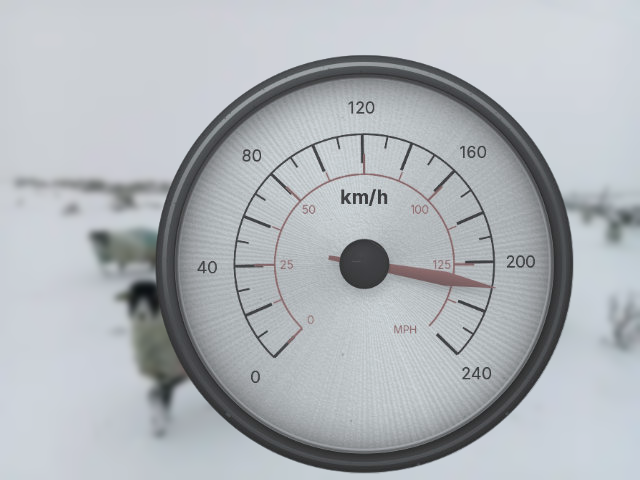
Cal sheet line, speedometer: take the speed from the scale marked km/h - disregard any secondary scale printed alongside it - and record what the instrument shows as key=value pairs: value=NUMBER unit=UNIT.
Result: value=210 unit=km/h
